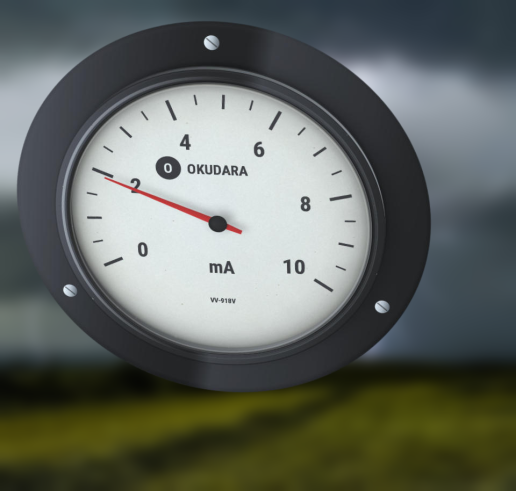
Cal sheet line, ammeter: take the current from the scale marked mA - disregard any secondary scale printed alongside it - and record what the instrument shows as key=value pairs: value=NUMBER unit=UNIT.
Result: value=2 unit=mA
